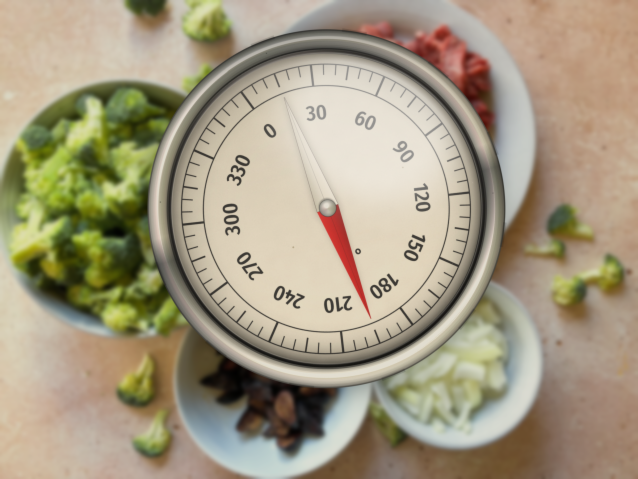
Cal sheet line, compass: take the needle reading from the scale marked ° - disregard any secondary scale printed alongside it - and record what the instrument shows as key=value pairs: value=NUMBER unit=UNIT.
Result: value=195 unit=°
